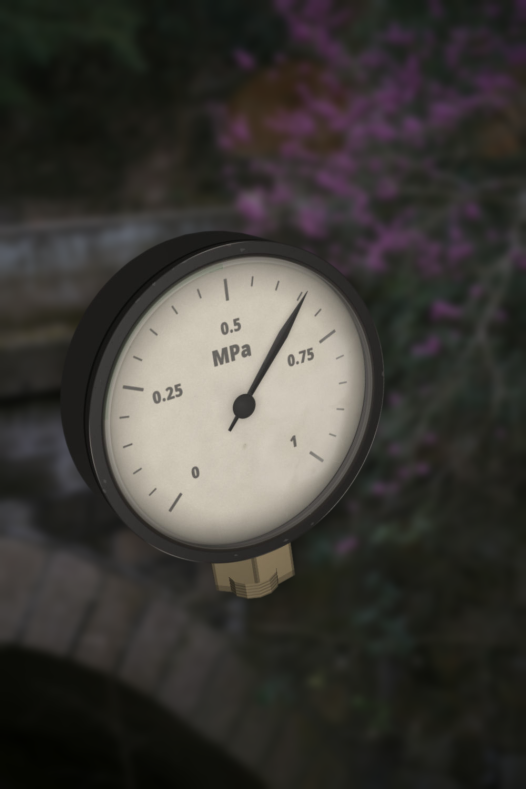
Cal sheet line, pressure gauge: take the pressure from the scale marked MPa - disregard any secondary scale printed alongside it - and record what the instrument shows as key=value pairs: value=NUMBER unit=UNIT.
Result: value=0.65 unit=MPa
